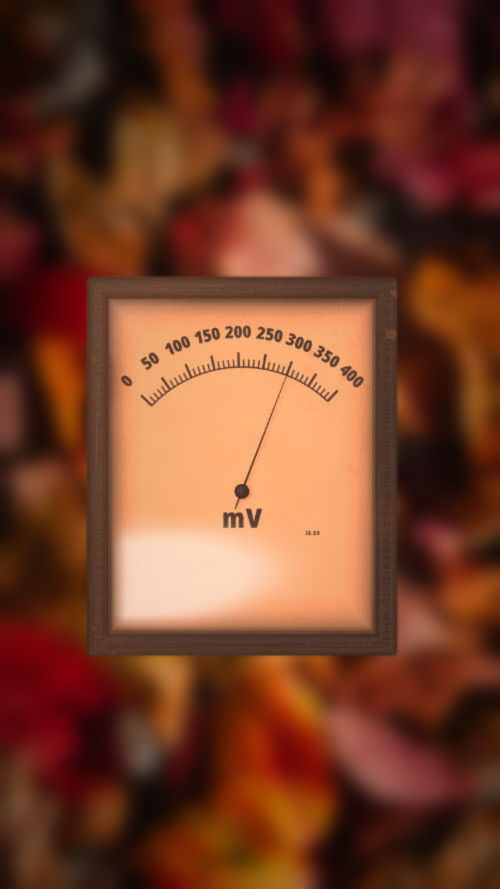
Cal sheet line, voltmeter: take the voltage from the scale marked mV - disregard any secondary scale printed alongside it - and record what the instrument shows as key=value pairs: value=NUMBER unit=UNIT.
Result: value=300 unit=mV
